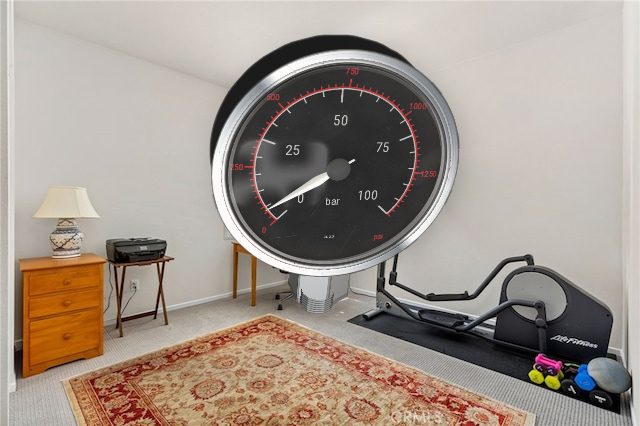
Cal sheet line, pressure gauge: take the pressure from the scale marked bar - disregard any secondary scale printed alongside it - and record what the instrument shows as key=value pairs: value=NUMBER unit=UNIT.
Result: value=5 unit=bar
